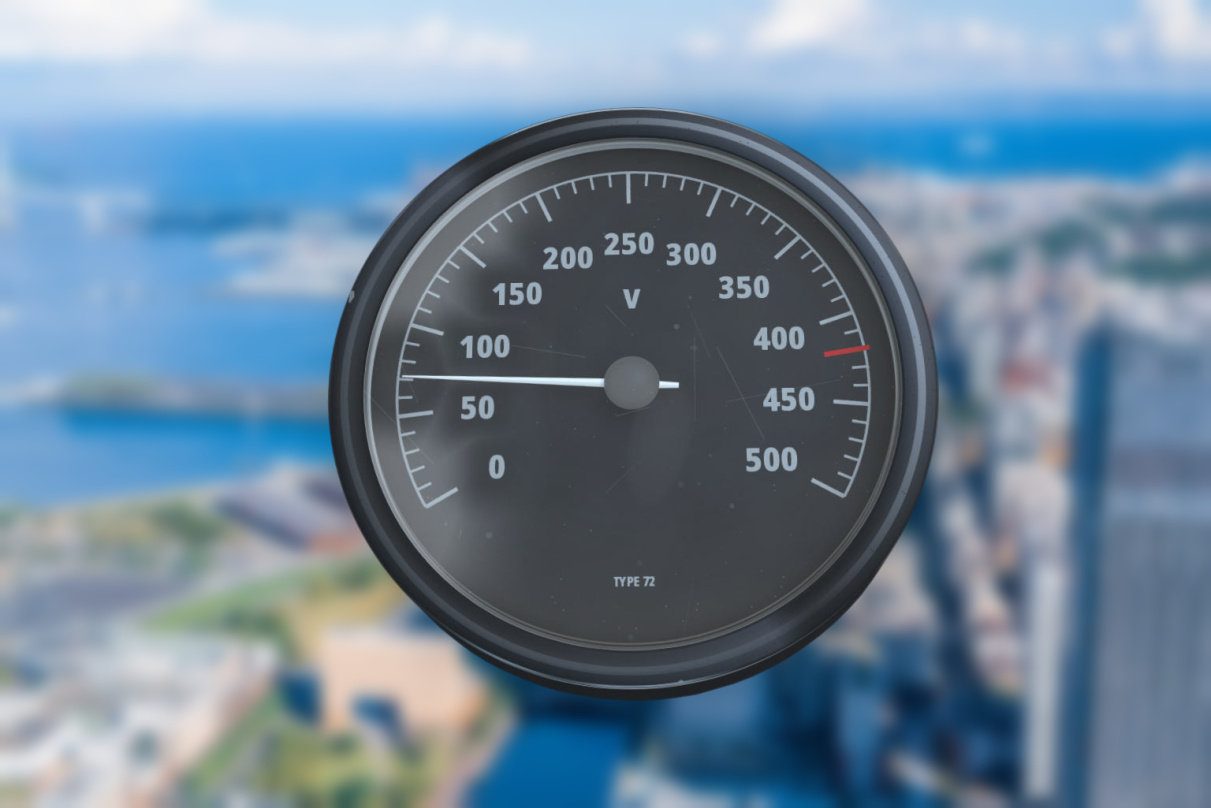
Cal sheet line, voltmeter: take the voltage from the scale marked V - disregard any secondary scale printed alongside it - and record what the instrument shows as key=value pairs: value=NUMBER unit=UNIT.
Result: value=70 unit=V
